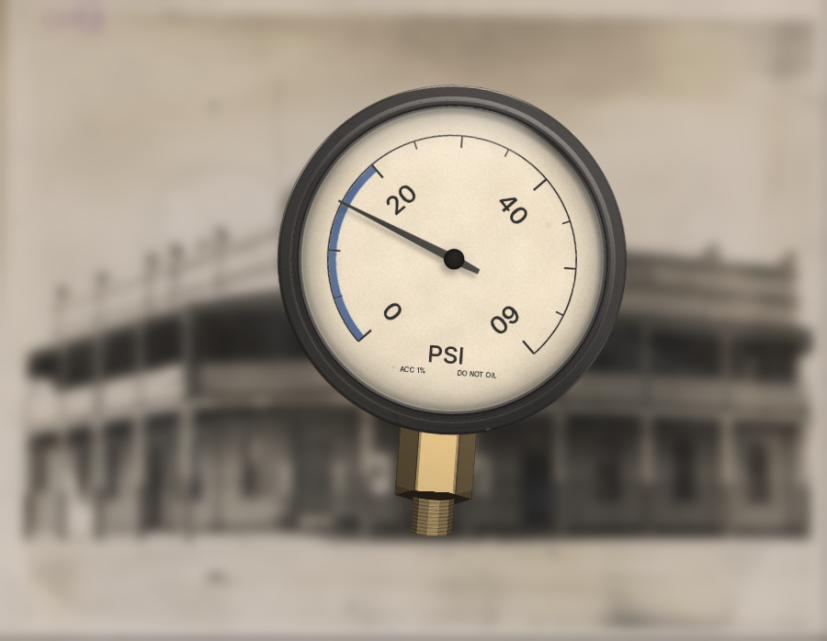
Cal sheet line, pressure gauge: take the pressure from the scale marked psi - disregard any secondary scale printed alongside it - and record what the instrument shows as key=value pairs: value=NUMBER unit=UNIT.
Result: value=15 unit=psi
